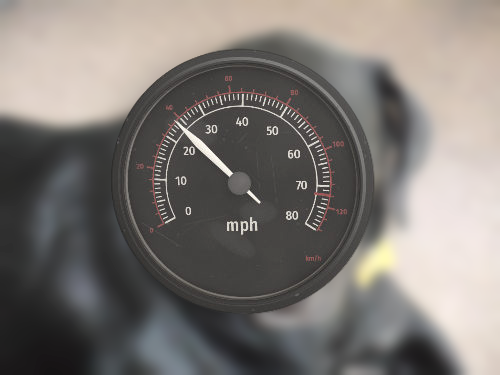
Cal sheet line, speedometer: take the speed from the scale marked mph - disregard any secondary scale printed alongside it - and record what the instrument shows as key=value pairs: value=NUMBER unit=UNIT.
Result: value=24 unit=mph
